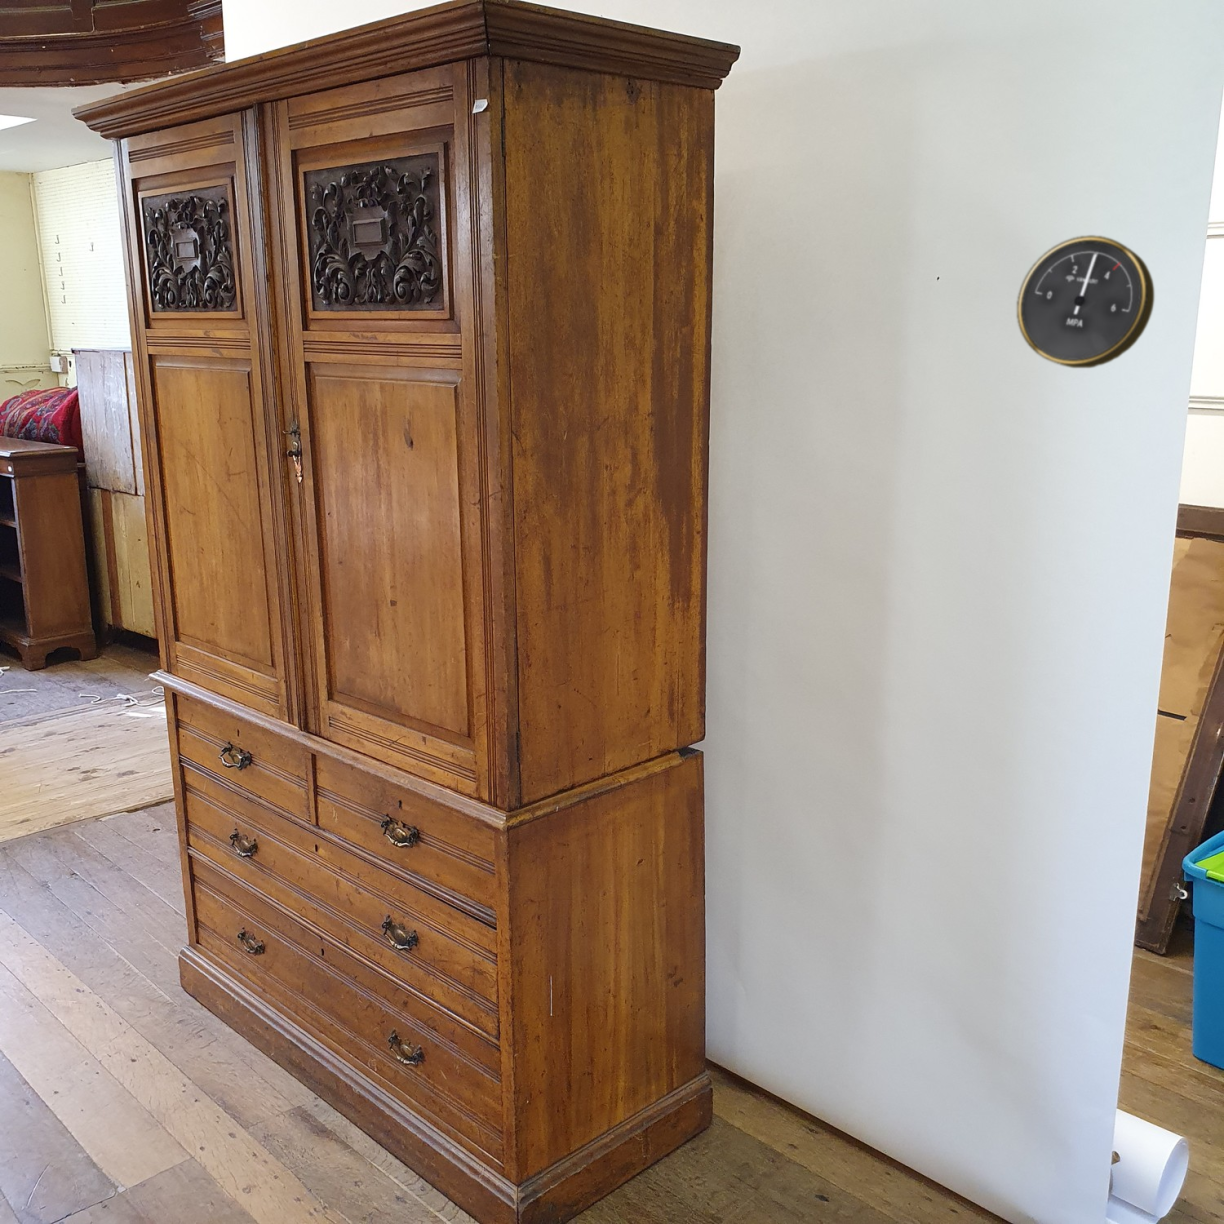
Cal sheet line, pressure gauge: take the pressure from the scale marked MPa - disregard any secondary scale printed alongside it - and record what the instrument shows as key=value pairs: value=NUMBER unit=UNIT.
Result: value=3 unit=MPa
